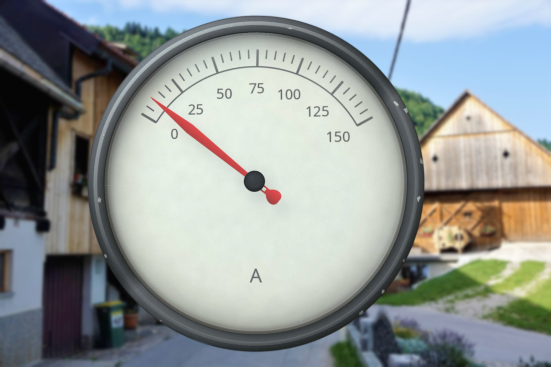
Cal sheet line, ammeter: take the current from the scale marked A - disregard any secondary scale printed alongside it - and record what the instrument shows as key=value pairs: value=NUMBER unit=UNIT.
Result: value=10 unit=A
